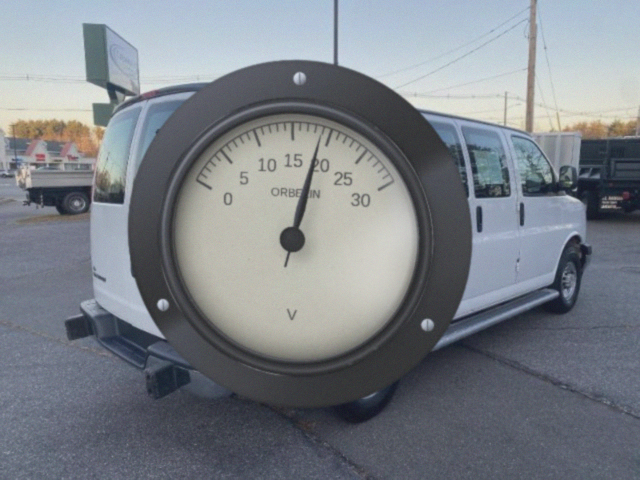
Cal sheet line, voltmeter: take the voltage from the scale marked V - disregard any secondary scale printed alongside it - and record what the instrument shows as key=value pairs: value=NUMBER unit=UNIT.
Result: value=19 unit=V
